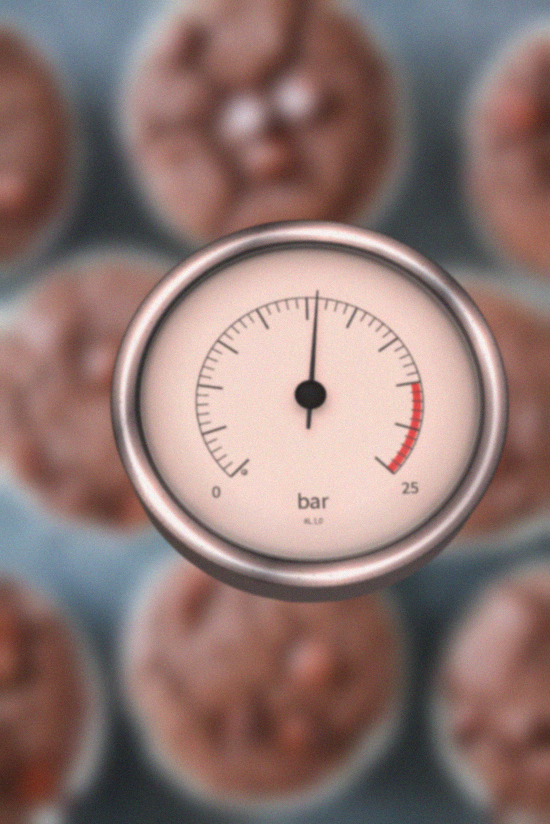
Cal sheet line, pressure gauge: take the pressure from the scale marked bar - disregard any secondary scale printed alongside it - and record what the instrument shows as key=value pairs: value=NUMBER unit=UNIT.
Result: value=13 unit=bar
